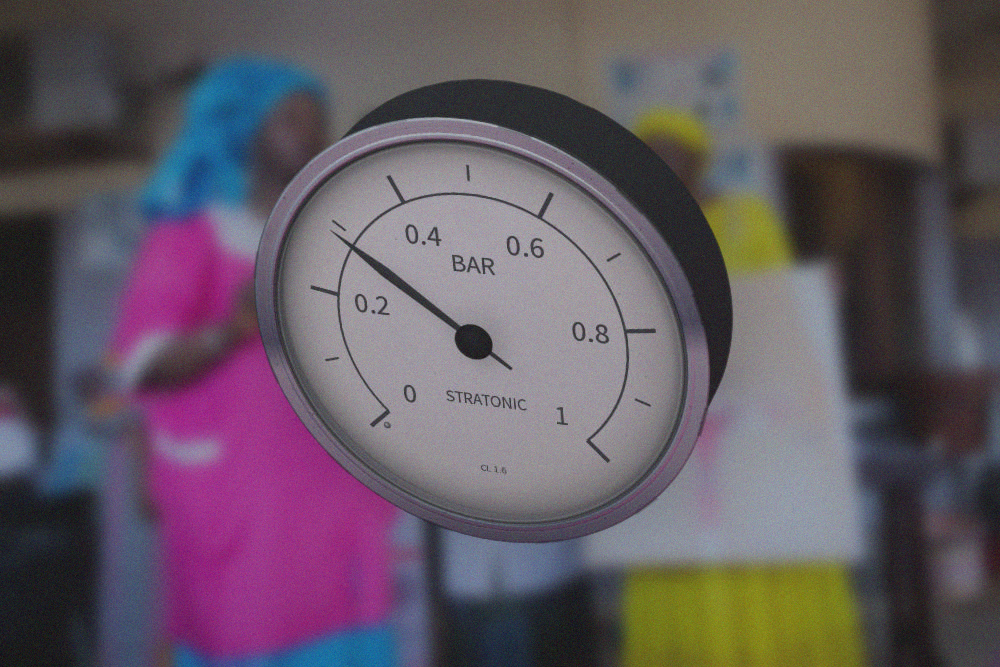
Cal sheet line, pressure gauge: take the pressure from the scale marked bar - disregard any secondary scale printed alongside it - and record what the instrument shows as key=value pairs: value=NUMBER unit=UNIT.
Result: value=0.3 unit=bar
